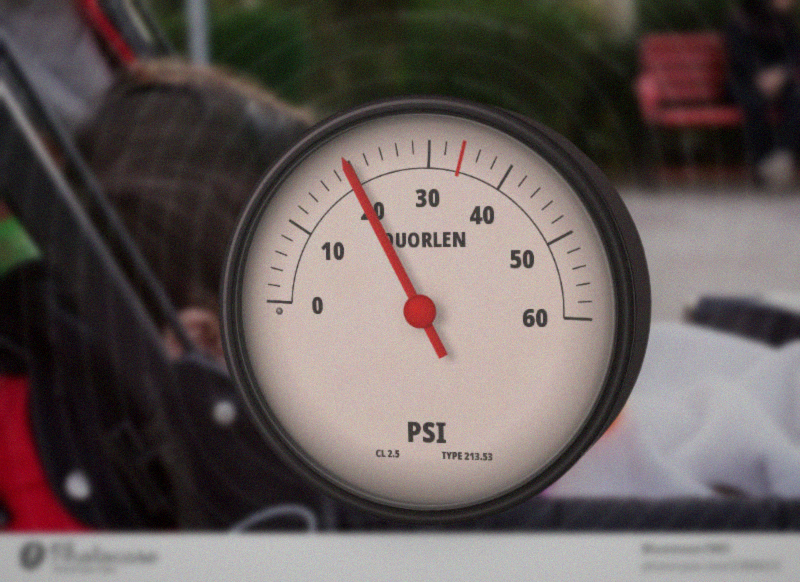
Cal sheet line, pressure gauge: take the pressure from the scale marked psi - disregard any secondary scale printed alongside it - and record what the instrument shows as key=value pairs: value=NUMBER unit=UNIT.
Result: value=20 unit=psi
